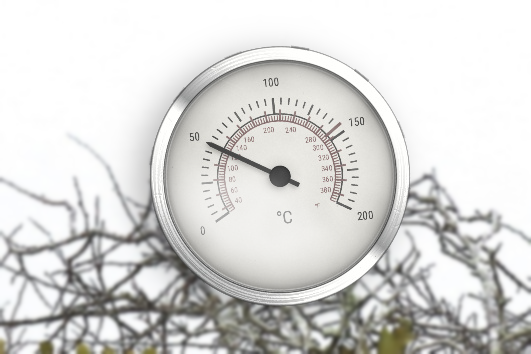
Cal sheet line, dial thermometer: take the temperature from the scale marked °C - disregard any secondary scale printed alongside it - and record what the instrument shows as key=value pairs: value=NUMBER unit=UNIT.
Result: value=50 unit=°C
